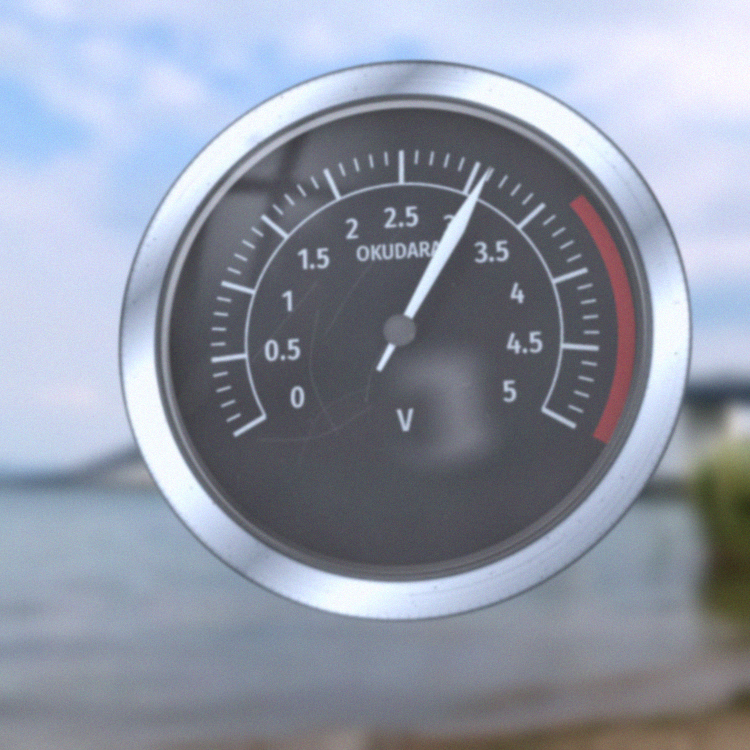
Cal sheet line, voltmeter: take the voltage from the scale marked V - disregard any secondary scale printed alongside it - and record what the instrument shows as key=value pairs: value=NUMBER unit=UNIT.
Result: value=3.1 unit=V
